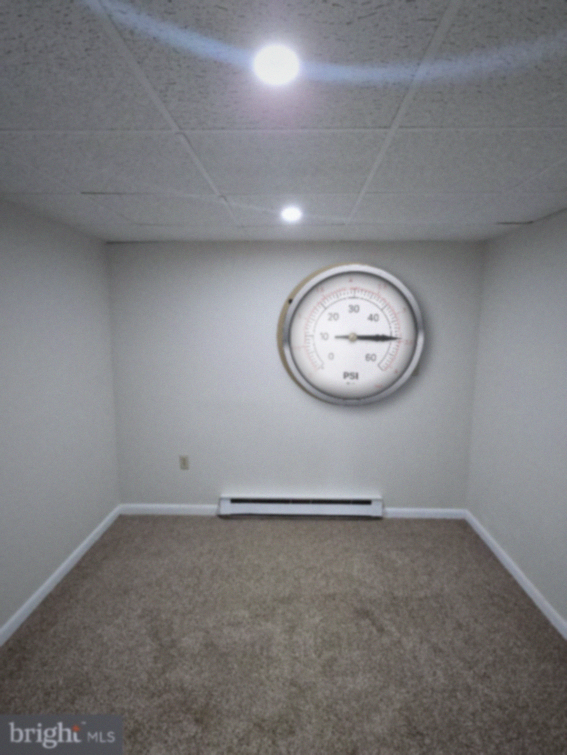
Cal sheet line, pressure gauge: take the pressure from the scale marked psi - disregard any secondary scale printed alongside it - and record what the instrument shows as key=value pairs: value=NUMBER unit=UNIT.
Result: value=50 unit=psi
